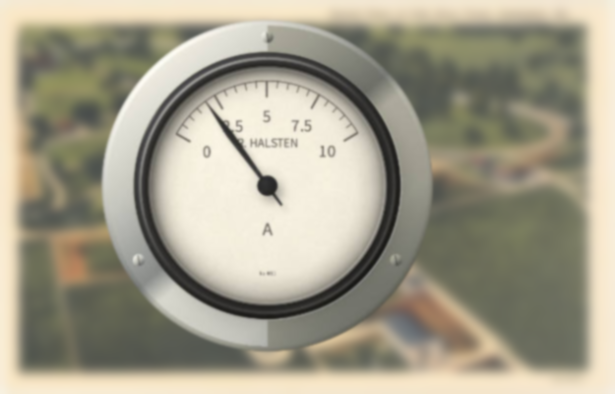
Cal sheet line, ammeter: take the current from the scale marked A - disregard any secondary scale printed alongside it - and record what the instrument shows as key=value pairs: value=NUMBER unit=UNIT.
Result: value=2 unit=A
